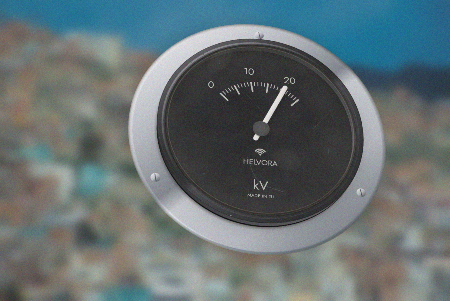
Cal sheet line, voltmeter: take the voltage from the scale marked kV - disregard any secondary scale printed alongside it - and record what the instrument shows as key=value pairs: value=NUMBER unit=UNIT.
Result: value=20 unit=kV
